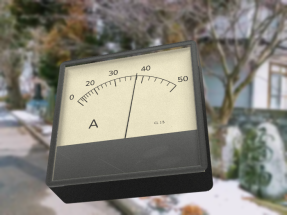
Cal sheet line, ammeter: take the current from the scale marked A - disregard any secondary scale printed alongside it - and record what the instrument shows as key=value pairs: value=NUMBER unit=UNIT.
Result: value=38 unit=A
